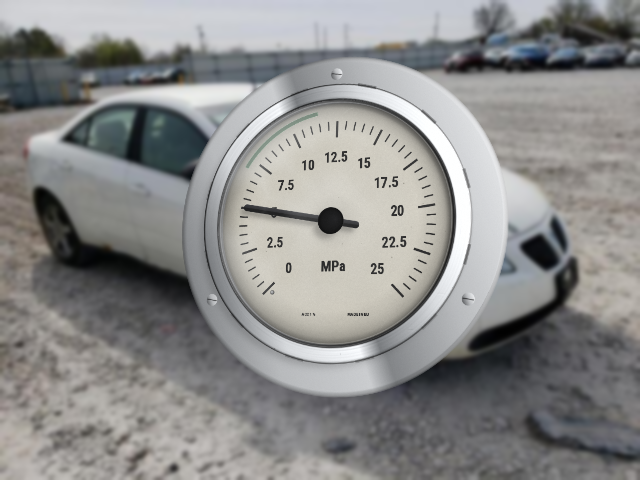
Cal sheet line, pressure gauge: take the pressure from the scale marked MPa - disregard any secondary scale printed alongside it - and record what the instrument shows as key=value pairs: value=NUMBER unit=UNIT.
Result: value=5 unit=MPa
